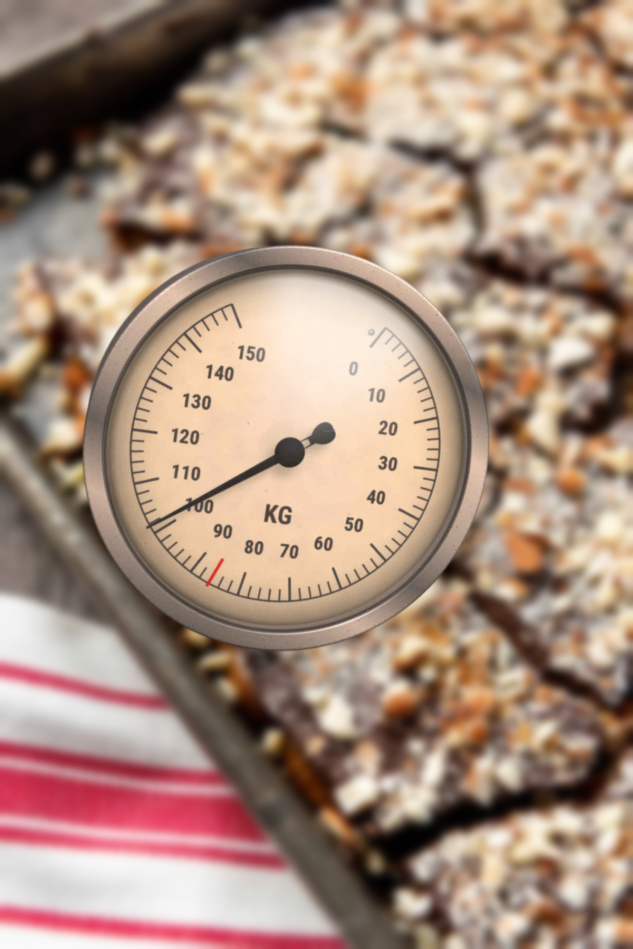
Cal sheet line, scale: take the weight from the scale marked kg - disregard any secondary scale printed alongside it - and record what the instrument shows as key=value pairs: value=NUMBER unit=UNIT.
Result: value=102 unit=kg
